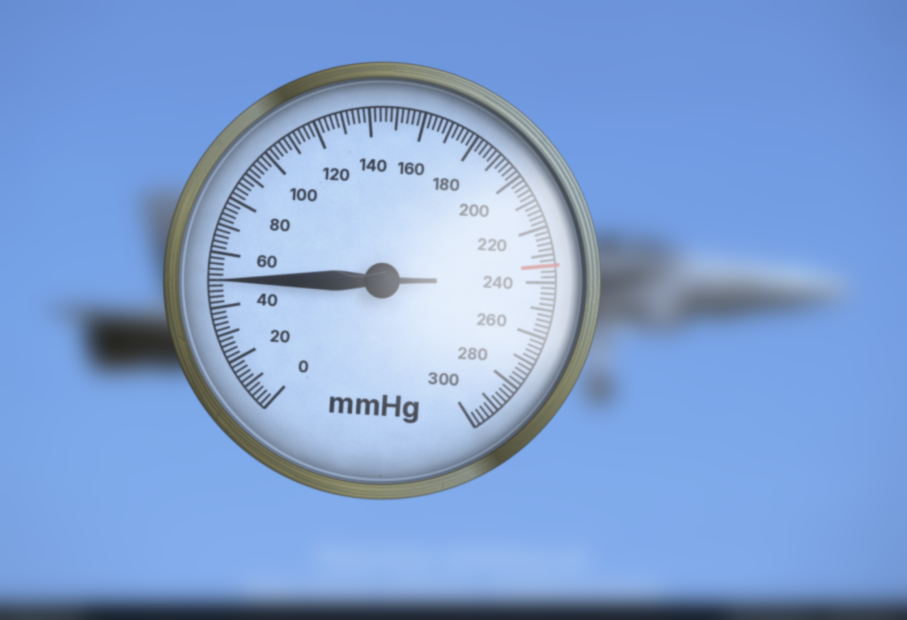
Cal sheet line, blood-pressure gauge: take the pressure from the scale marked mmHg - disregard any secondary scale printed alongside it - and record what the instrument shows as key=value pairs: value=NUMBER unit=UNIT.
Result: value=50 unit=mmHg
